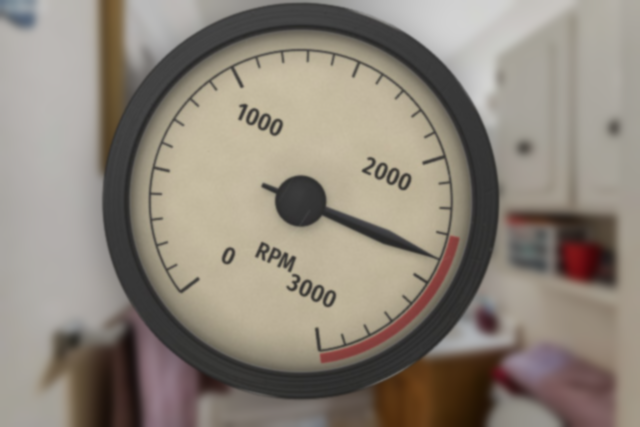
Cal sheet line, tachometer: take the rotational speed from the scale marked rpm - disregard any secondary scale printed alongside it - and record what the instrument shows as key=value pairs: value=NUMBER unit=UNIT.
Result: value=2400 unit=rpm
